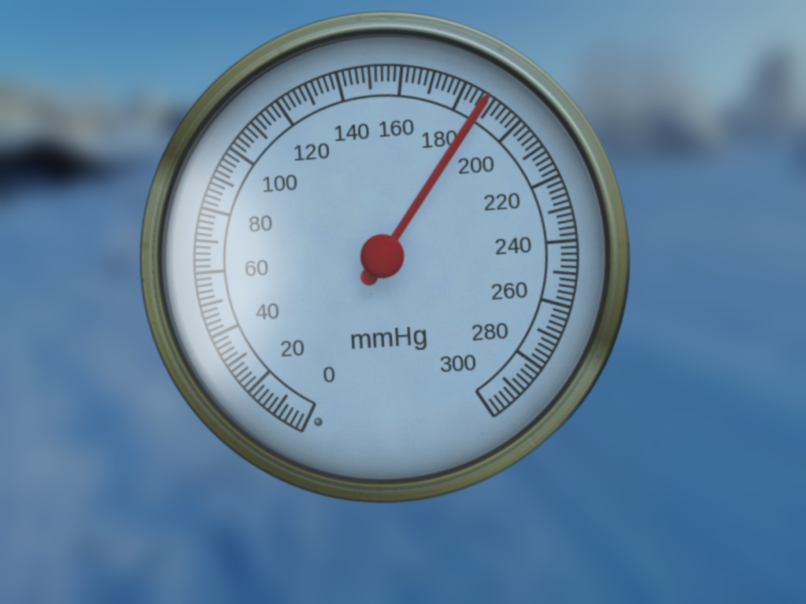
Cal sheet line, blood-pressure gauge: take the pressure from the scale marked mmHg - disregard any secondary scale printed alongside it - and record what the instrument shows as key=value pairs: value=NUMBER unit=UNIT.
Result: value=188 unit=mmHg
